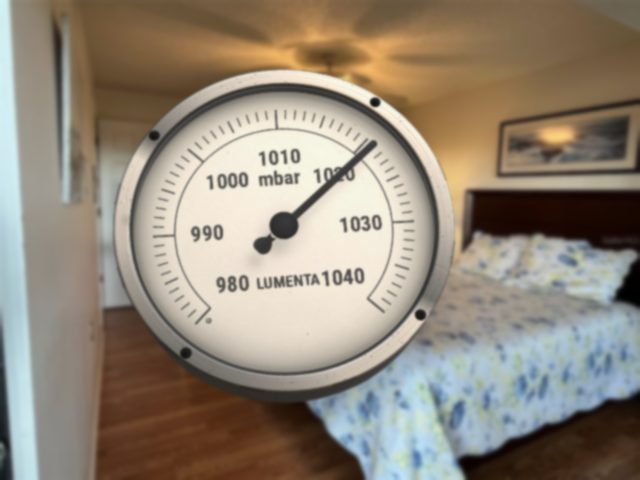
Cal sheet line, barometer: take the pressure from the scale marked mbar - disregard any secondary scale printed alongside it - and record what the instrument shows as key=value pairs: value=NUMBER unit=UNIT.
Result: value=1021 unit=mbar
